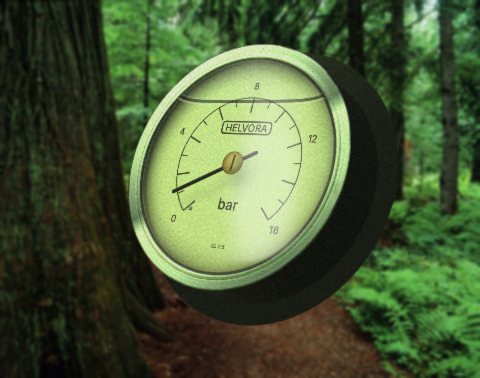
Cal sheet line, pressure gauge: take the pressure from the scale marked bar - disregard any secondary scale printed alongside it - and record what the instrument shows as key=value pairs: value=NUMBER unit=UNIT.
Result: value=1 unit=bar
